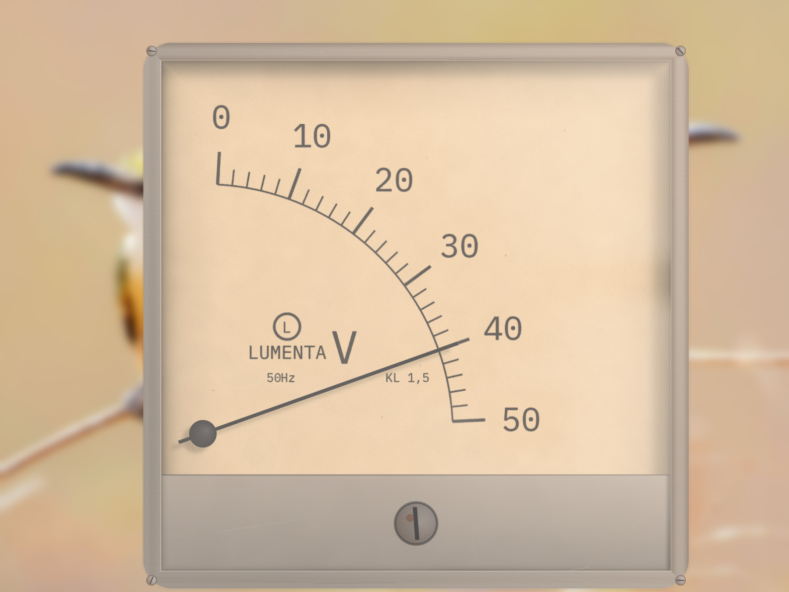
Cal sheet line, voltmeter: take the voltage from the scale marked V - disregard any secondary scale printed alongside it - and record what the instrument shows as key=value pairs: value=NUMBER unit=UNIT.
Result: value=40 unit=V
